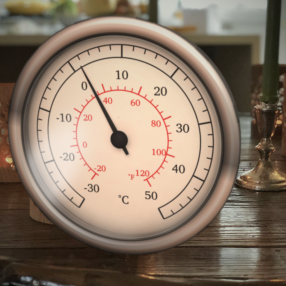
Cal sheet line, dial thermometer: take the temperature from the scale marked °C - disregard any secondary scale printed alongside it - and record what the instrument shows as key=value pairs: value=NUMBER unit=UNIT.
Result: value=2 unit=°C
